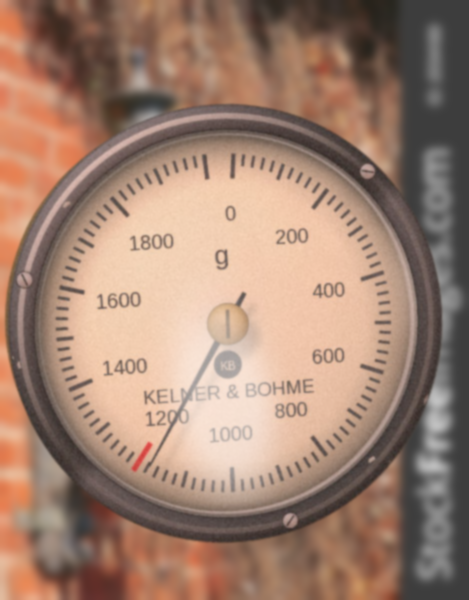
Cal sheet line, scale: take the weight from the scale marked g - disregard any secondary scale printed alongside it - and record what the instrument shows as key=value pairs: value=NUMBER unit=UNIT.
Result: value=1180 unit=g
